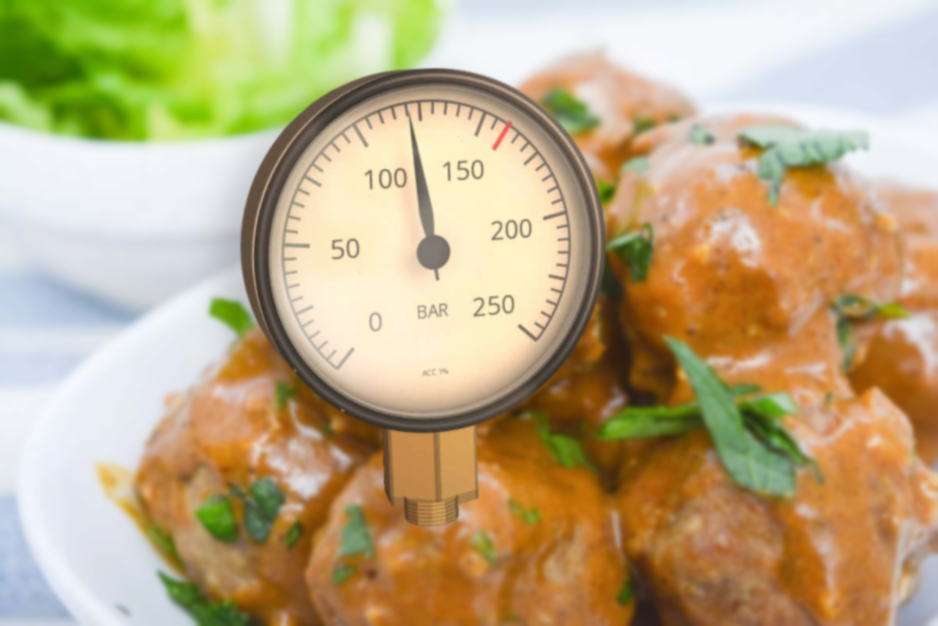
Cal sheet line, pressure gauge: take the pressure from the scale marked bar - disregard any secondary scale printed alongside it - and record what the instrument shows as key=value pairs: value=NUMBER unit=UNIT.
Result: value=120 unit=bar
